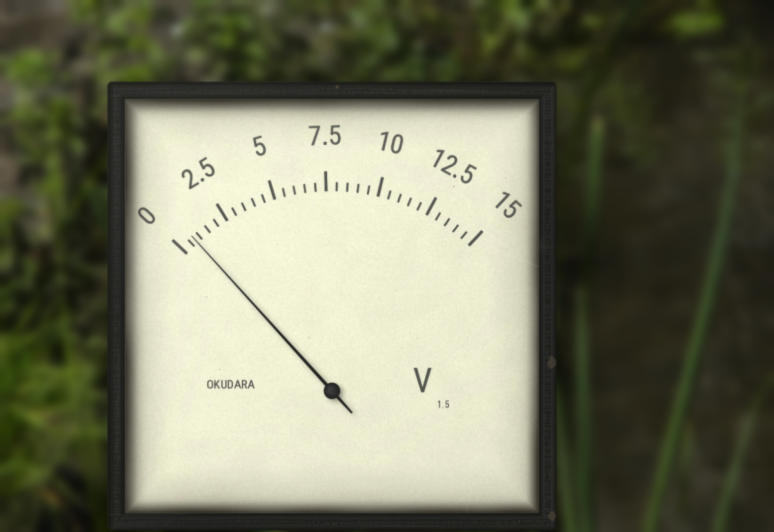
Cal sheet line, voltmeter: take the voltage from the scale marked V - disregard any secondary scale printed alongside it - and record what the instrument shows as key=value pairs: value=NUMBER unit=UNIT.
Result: value=0.75 unit=V
